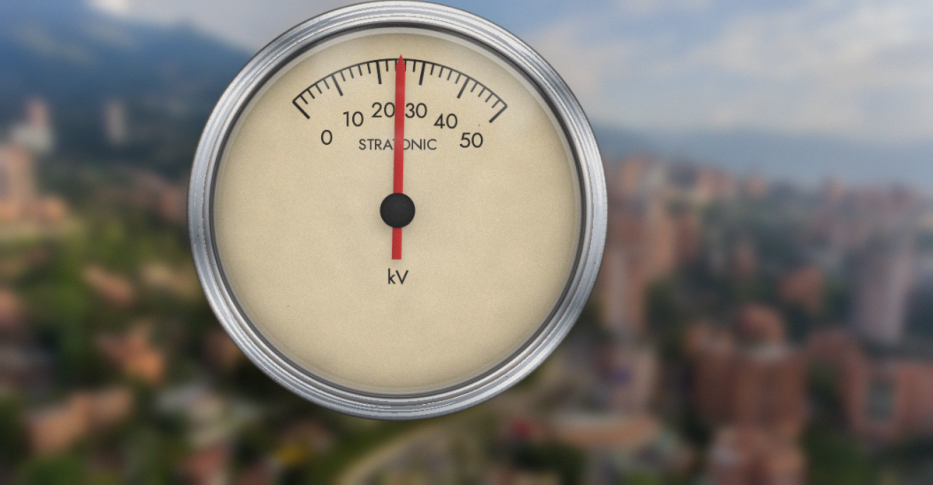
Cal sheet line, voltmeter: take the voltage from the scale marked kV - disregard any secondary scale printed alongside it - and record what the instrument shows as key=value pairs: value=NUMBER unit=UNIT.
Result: value=25 unit=kV
